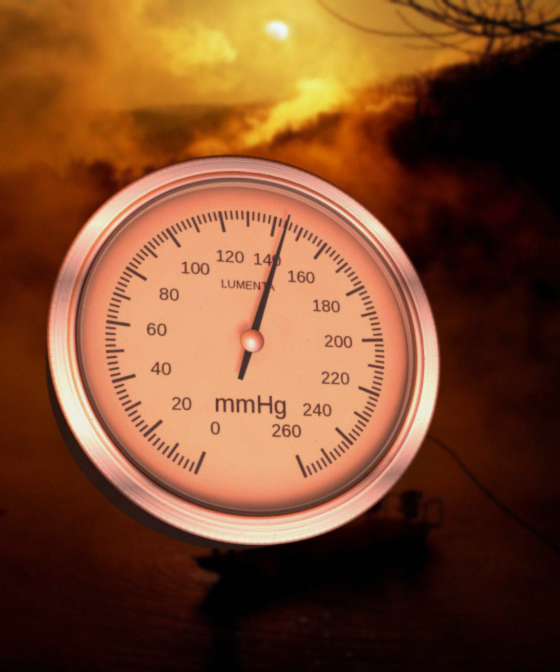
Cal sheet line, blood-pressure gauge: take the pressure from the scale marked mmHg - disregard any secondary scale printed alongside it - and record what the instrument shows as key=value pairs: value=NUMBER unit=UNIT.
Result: value=144 unit=mmHg
